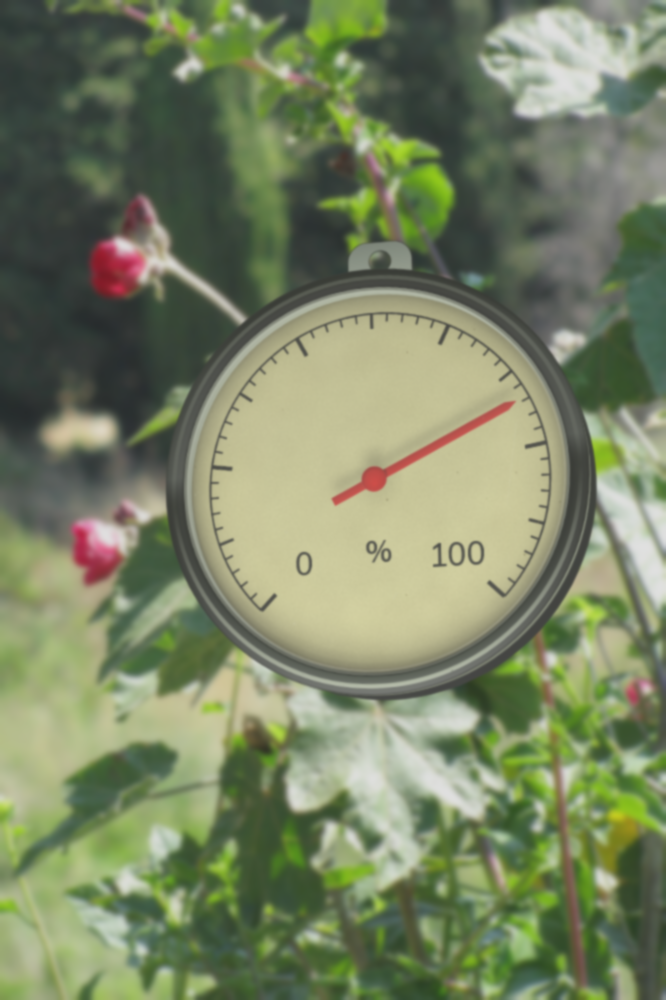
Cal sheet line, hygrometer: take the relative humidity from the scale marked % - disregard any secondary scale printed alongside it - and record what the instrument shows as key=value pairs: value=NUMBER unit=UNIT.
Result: value=74 unit=%
